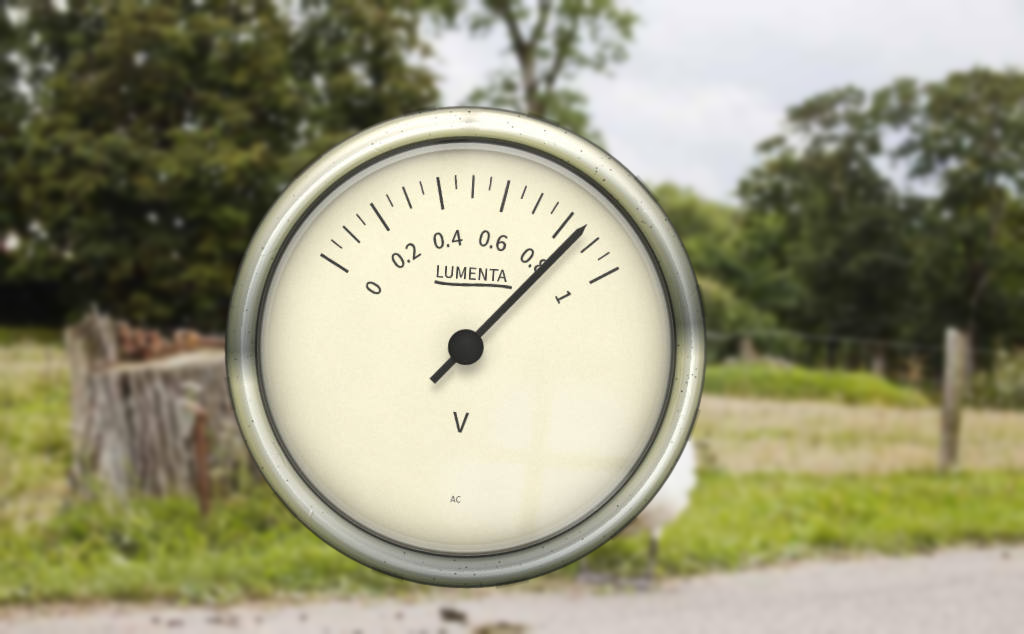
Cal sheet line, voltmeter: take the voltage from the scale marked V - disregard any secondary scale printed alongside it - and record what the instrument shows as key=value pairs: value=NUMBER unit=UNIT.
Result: value=0.85 unit=V
